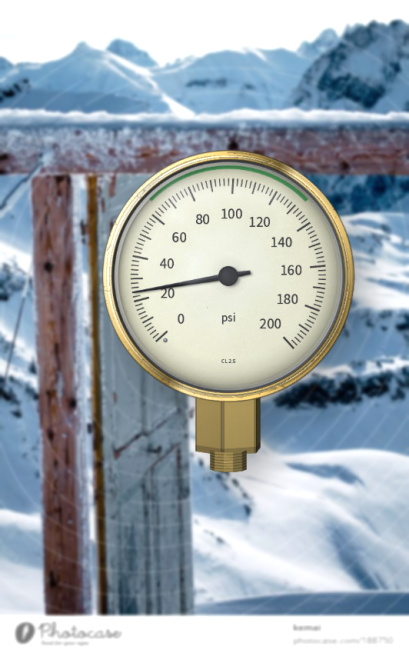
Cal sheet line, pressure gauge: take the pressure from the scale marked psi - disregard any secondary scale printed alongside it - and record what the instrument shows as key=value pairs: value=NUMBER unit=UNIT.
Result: value=24 unit=psi
